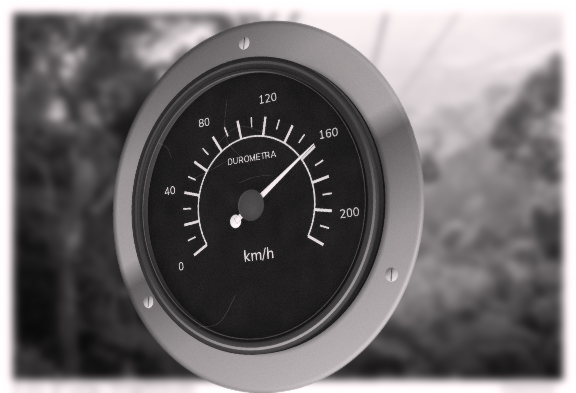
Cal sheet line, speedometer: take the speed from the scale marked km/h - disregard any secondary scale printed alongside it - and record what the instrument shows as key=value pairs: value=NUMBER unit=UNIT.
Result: value=160 unit=km/h
